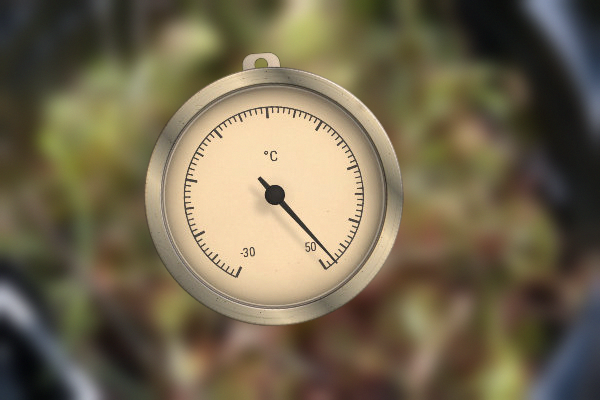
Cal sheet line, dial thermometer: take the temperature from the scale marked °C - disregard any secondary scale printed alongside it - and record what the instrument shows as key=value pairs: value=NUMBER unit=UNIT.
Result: value=48 unit=°C
